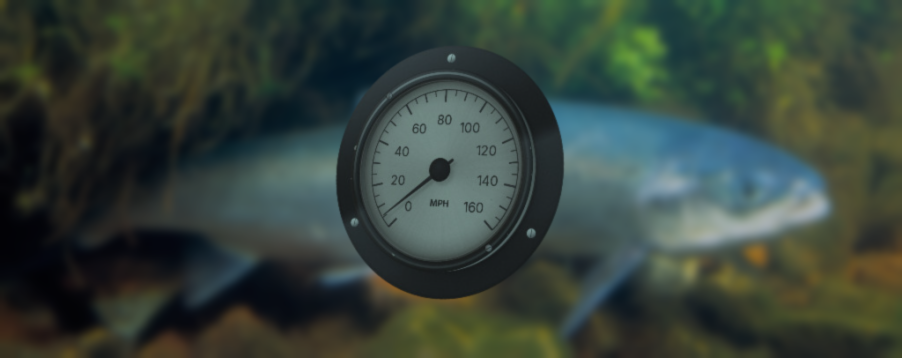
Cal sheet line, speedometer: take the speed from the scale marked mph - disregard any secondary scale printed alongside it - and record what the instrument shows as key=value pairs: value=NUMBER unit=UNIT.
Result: value=5 unit=mph
